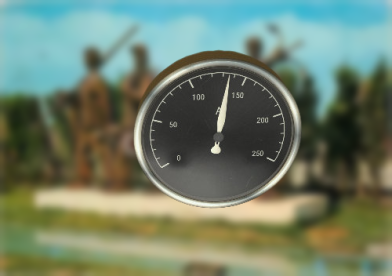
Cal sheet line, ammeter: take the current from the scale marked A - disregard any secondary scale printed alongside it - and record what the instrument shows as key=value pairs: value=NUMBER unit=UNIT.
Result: value=135 unit=A
